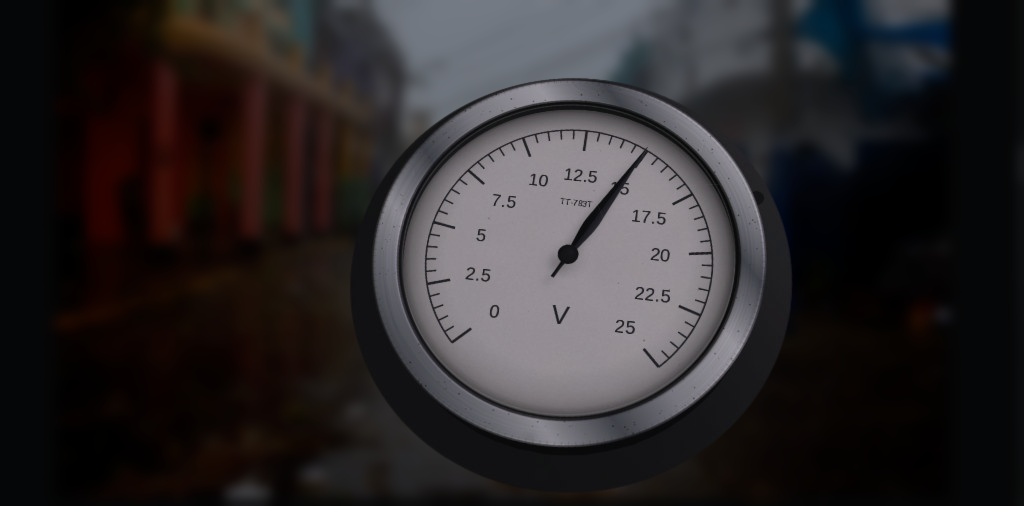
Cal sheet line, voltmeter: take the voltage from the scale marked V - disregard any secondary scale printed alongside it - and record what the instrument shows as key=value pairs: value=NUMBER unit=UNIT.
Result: value=15 unit=V
